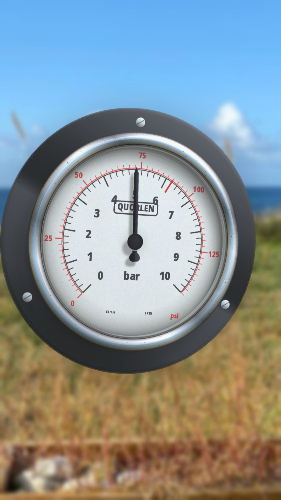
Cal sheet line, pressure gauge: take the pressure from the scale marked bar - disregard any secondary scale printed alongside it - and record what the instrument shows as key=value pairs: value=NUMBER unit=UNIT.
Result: value=5 unit=bar
